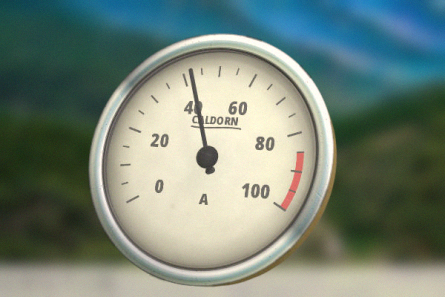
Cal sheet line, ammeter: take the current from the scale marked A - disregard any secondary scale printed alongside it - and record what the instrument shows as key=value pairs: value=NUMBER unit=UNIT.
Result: value=42.5 unit=A
